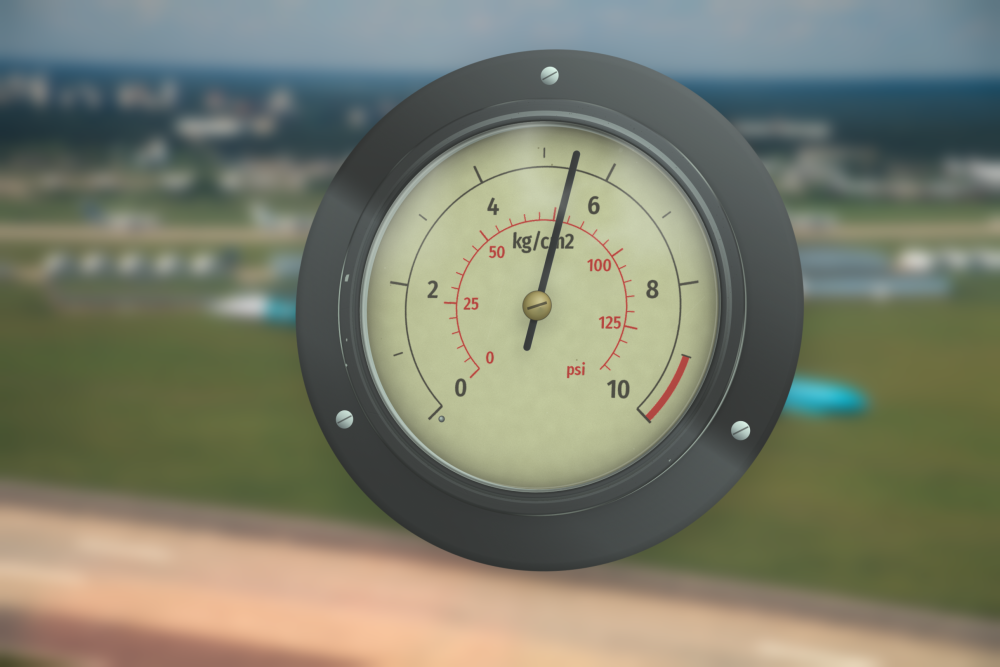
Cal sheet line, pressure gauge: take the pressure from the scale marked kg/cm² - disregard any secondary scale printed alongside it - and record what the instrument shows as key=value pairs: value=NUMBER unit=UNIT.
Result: value=5.5 unit=kg/cm²
